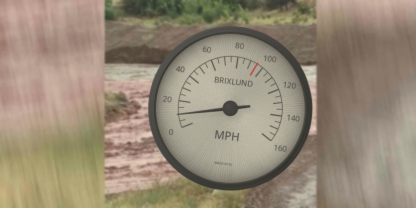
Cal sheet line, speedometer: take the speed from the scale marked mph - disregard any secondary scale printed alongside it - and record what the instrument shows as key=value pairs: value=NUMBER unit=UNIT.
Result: value=10 unit=mph
